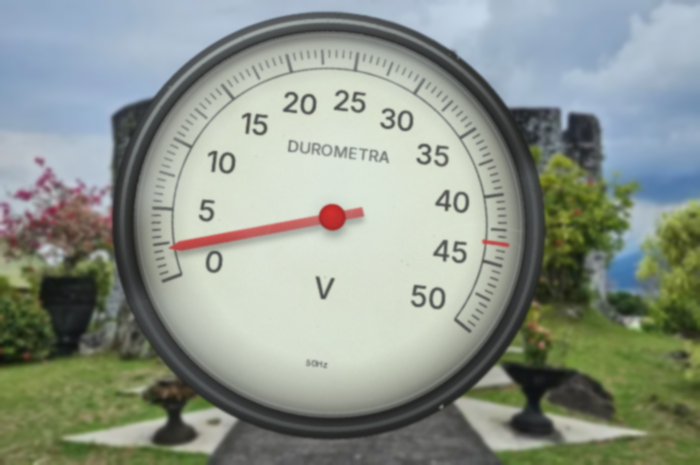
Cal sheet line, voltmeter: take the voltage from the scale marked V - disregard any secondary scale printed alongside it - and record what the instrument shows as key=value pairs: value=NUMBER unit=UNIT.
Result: value=2 unit=V
